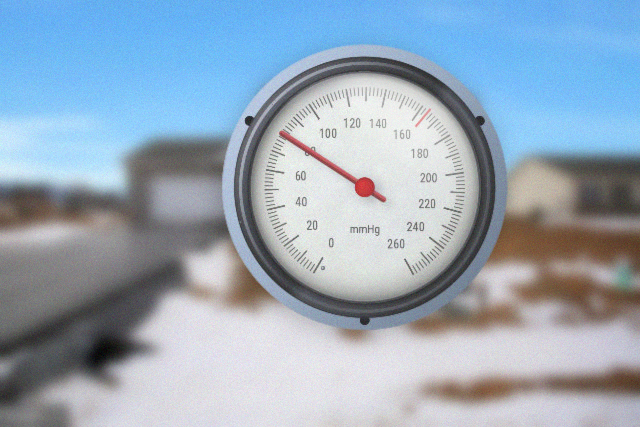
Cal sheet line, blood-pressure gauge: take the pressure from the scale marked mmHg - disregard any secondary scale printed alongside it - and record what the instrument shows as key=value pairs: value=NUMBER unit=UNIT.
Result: value=80 unit=mmHg
